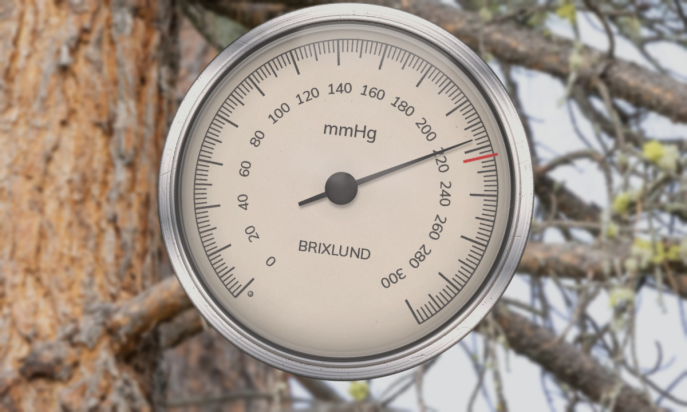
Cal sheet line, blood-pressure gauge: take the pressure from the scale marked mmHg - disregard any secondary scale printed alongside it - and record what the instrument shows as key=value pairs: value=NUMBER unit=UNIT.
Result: value=216 unit=mmHg
